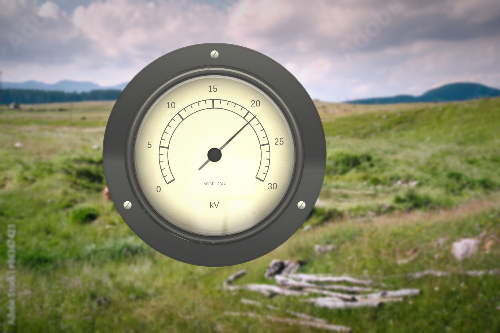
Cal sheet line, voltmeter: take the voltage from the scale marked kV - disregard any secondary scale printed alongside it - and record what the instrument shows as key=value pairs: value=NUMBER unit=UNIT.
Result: value=21 unit=kV
